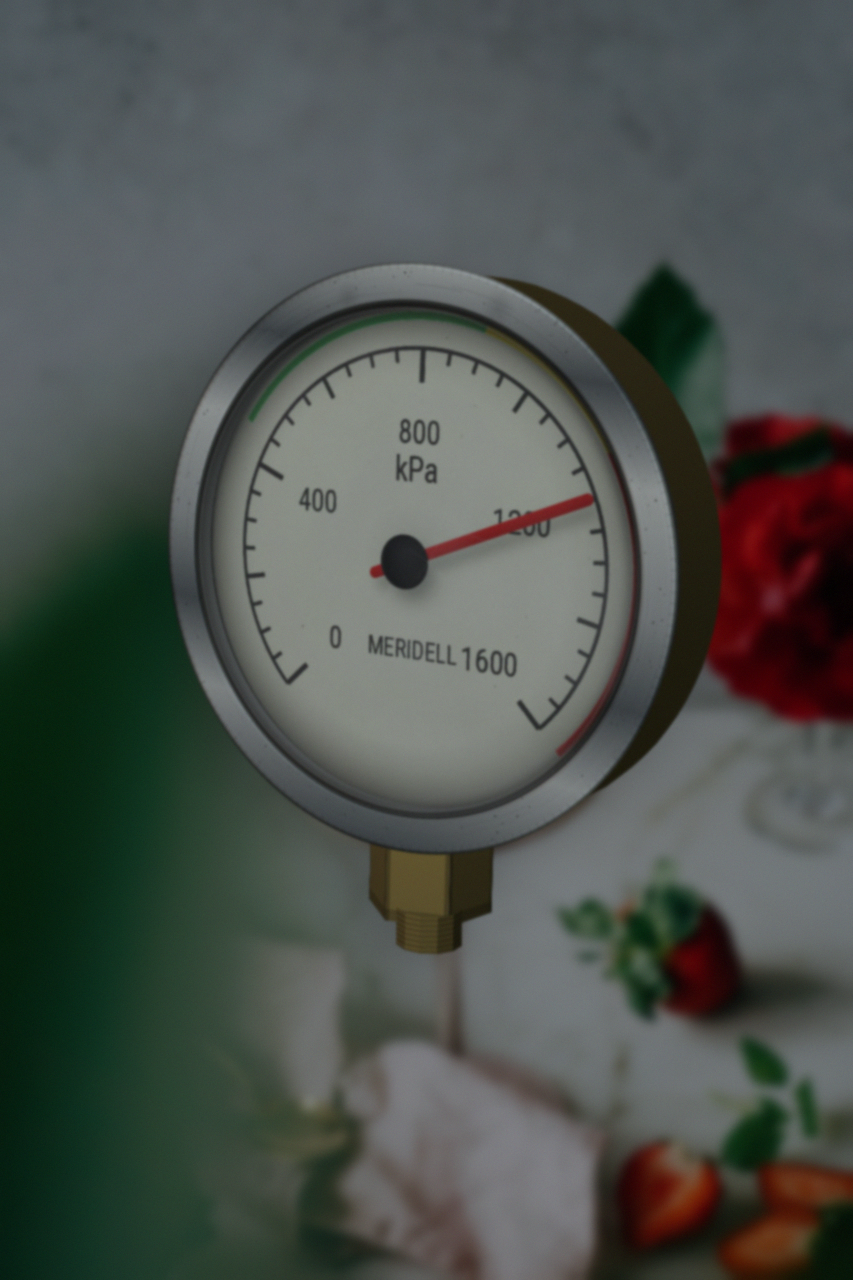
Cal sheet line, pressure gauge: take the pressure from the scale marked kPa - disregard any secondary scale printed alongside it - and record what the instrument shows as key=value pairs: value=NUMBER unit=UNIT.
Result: value=1200 unit=kPa
